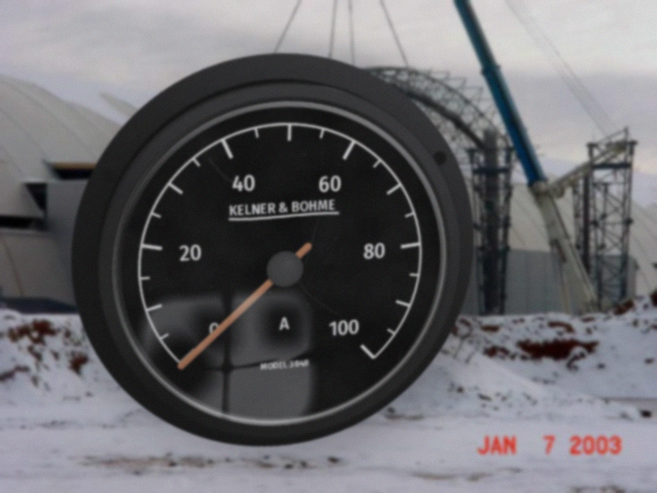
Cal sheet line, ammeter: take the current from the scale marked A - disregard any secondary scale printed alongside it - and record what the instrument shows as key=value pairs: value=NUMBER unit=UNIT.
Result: value=0 unit=A
